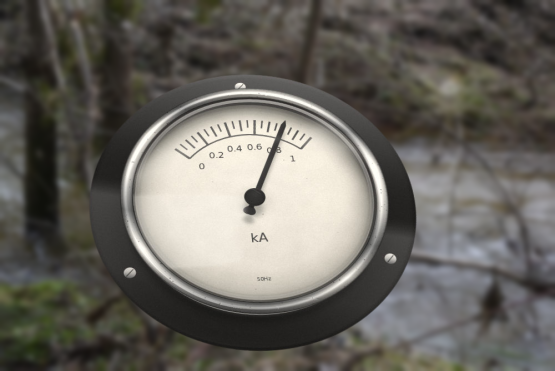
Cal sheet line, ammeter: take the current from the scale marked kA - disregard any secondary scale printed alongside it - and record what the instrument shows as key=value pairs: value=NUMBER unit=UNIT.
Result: value=0.8 unit=kA
